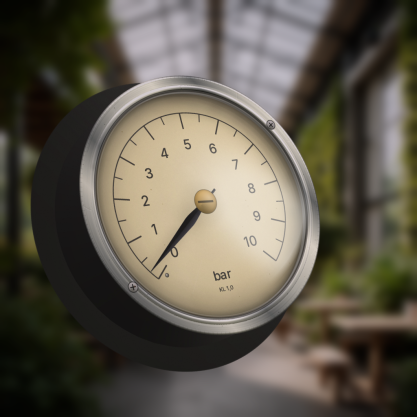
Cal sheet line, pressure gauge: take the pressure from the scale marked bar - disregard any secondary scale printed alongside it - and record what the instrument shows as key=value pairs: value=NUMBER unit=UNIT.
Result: value=0.25 unit=bar
